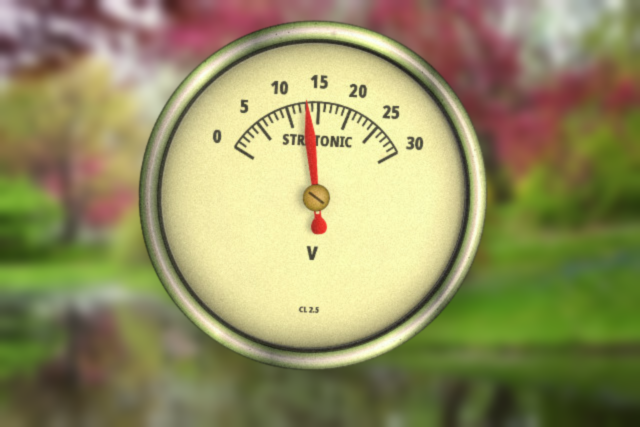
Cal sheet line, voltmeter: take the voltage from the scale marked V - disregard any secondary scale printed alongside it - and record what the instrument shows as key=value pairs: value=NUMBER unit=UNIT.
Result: value=13 unit=V
